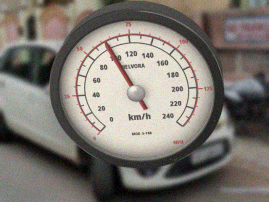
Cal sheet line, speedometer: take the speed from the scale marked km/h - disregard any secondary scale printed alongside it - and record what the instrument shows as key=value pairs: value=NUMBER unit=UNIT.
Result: value=100 unit=km/h
